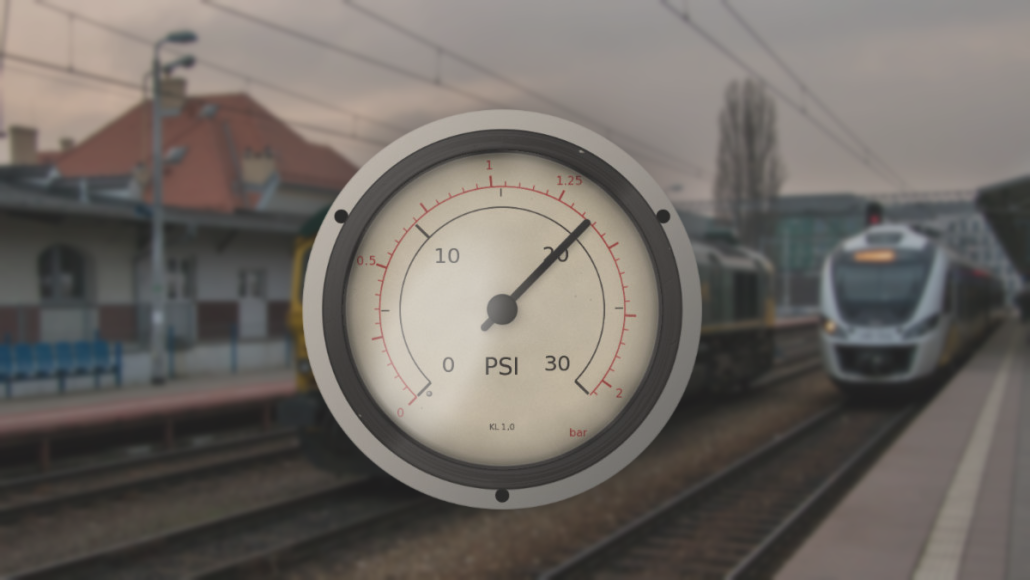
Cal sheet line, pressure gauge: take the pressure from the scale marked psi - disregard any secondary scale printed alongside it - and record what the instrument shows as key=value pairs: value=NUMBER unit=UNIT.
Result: value=20 unit=psi
